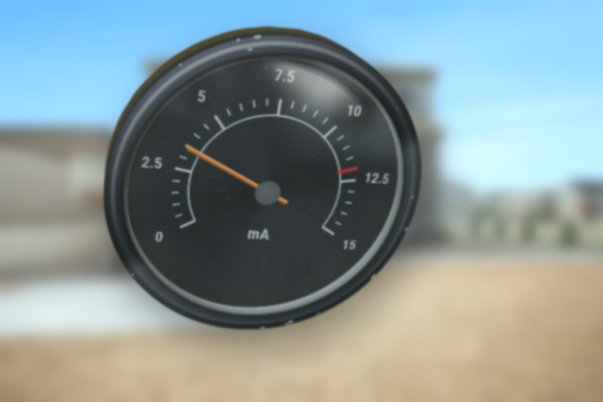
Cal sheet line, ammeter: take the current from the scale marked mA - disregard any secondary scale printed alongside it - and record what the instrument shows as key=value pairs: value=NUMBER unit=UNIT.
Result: value=3.5 unit=mA
